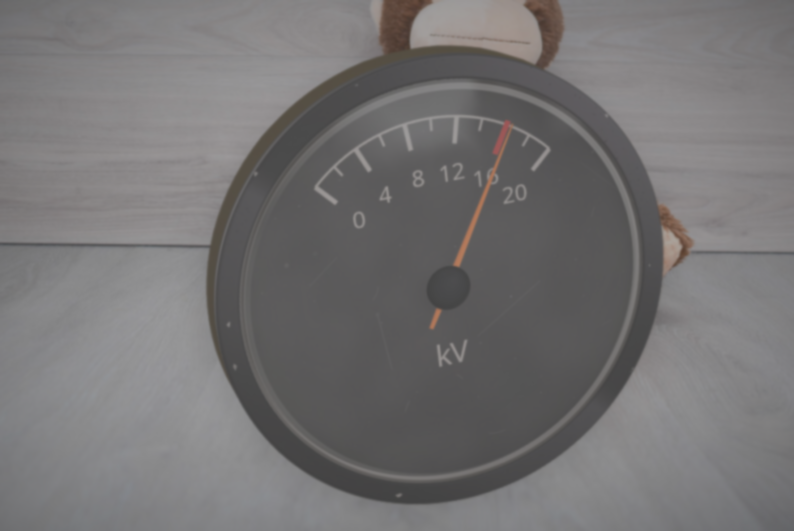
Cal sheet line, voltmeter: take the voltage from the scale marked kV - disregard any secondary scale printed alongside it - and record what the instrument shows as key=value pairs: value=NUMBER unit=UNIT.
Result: value=16 unit=kV
